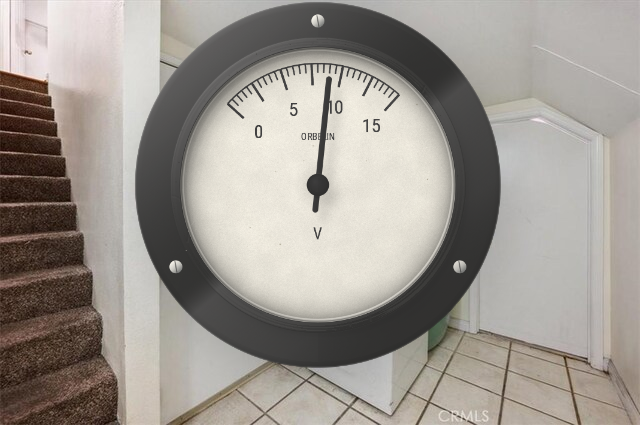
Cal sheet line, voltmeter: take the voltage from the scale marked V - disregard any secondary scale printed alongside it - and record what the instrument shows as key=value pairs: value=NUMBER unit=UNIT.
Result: value=9 unit=V
